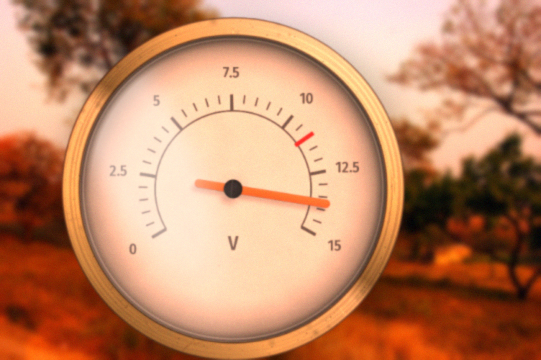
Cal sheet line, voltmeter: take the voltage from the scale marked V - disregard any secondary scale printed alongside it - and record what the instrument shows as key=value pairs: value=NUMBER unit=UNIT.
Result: value=13.75 unit=V
